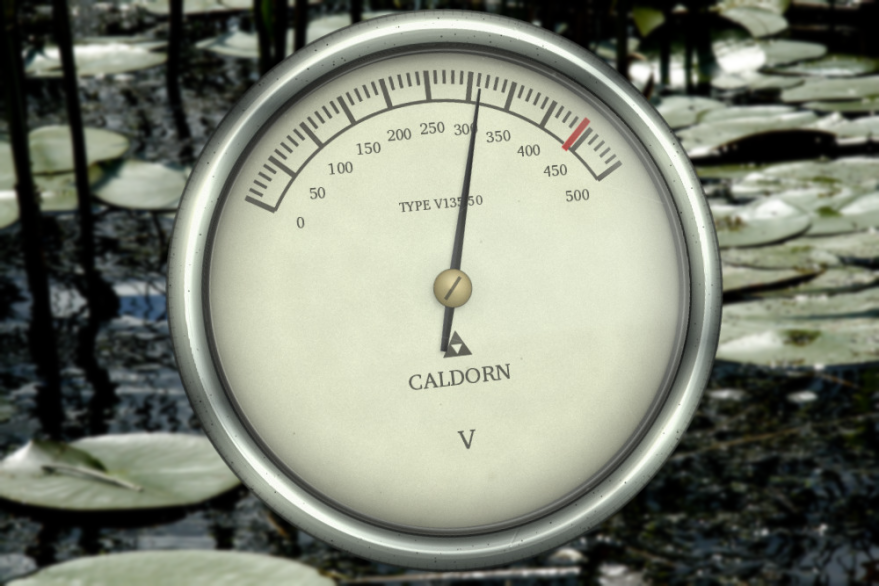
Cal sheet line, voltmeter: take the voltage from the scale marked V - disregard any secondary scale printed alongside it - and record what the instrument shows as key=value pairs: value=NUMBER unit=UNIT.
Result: value=310 unit=V
